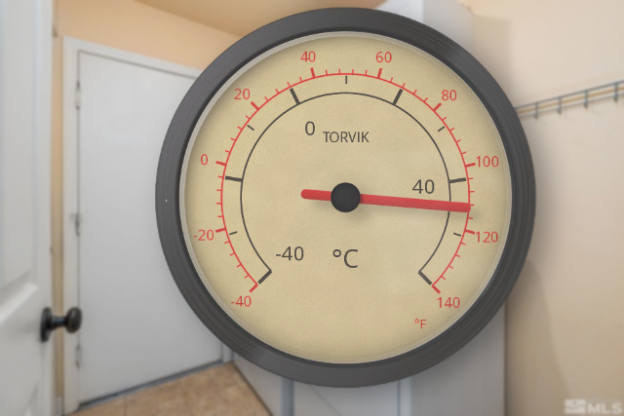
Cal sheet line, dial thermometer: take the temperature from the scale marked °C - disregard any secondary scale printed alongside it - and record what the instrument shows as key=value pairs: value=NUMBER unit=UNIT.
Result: value=45 unit=°C
